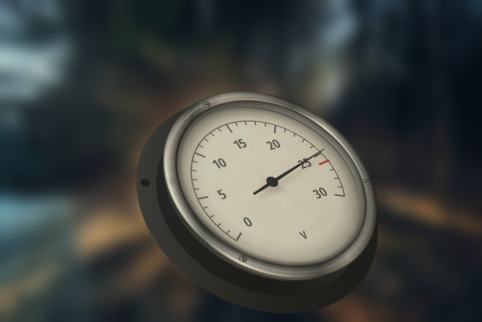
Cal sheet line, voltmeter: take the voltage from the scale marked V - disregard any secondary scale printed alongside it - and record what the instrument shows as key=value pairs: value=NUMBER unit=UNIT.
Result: value=25 unit=V
